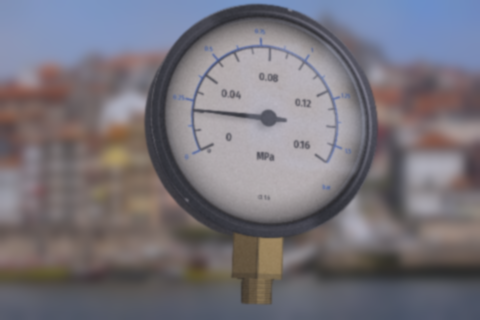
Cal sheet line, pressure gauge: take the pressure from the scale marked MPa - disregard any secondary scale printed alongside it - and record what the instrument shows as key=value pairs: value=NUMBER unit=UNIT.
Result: value=0.02 unit=MPa
